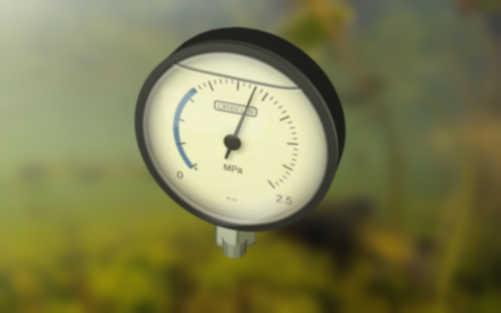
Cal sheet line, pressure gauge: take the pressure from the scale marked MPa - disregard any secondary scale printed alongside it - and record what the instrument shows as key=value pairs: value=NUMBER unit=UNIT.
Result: value=1.4 unit=MPa
